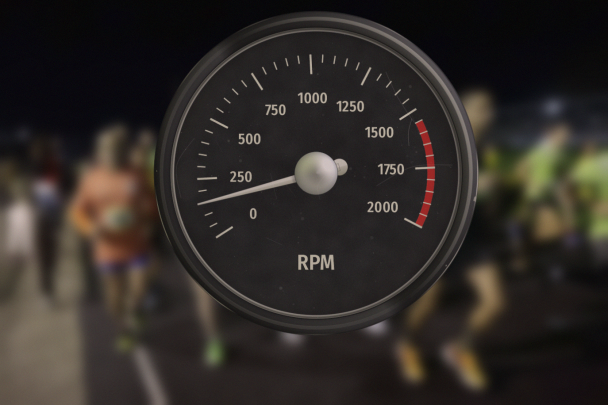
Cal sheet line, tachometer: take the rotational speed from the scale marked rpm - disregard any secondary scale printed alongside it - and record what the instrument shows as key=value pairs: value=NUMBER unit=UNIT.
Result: value=150 unit=rpm
